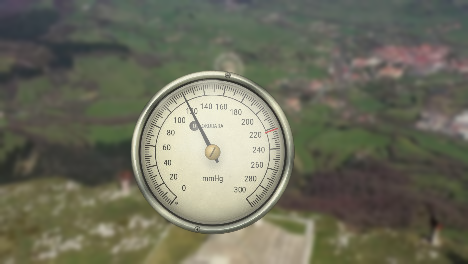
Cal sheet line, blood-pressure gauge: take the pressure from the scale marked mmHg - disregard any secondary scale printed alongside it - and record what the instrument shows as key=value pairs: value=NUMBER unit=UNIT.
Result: value=120 unit=mmHg
